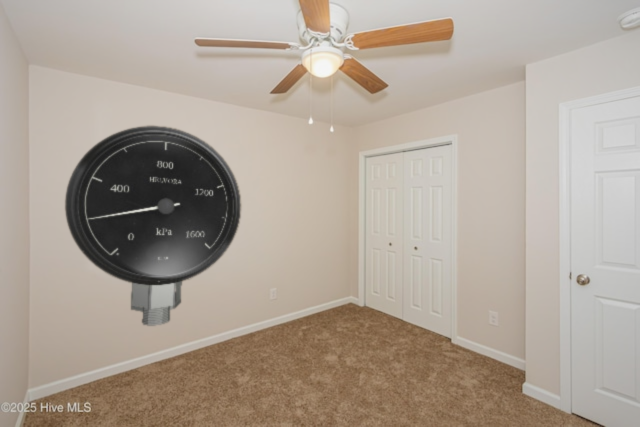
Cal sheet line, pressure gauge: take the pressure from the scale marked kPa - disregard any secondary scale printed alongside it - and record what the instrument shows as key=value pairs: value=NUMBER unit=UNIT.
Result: value=200 unit=kPa
